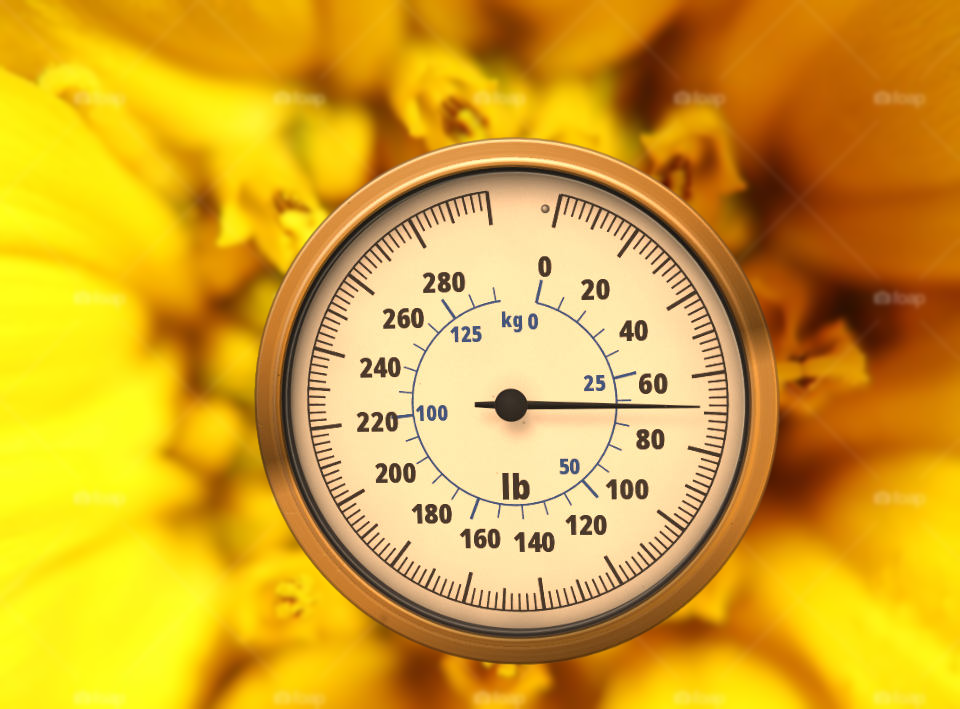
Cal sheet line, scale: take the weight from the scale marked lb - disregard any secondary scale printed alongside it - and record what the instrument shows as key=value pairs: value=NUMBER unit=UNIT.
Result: value=68 unit=lb
